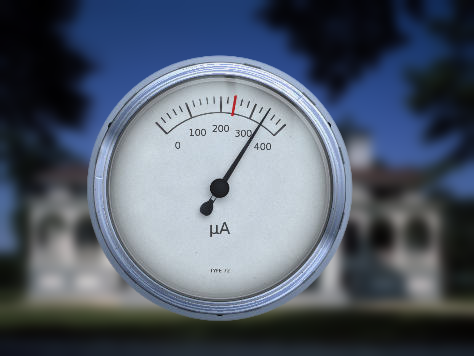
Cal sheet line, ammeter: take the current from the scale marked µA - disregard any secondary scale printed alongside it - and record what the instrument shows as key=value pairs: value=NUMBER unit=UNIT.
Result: value=340 unit=µA
